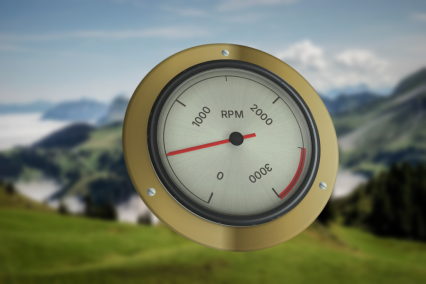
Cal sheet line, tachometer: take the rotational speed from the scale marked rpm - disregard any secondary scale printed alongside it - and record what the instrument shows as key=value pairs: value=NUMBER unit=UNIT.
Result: value=500 unit=rpm
